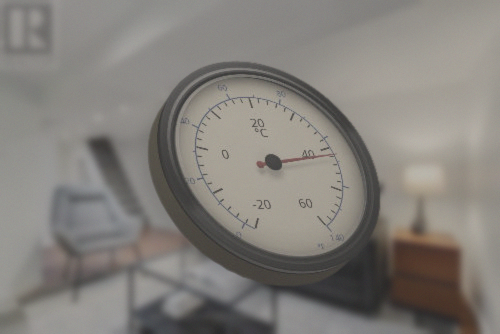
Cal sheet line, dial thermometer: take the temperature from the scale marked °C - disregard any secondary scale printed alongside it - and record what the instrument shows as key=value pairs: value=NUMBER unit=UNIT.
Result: value=42 unit=°C
